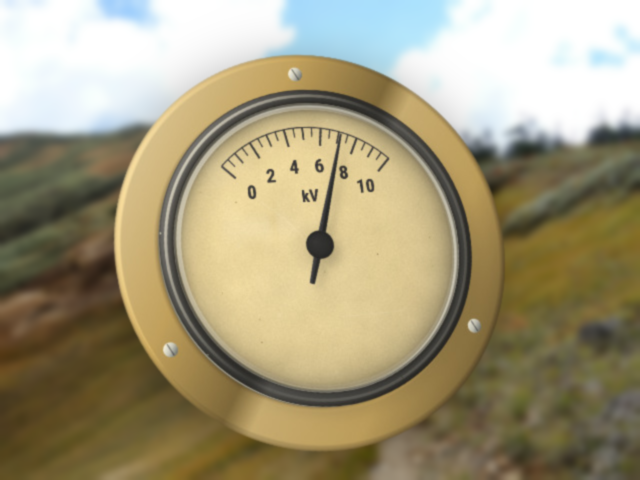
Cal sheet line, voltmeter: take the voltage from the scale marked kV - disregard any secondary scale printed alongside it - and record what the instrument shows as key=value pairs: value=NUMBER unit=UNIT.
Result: value=7 unit=kV
